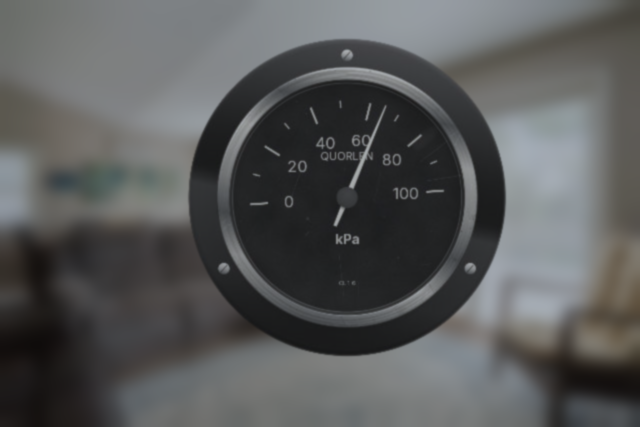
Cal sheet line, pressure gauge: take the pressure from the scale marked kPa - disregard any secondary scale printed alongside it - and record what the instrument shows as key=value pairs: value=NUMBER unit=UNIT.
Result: value=65 unit=kPa
